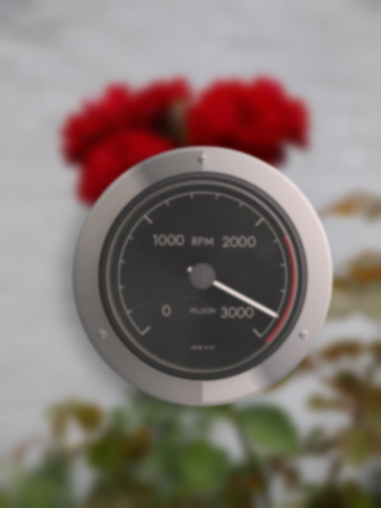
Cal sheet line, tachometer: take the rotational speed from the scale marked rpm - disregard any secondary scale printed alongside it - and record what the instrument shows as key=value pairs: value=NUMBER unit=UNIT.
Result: value=2800 unit=rpm
